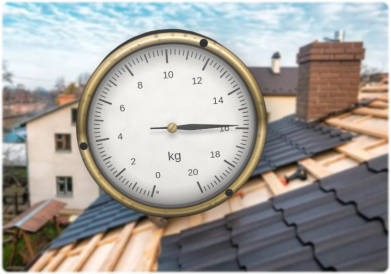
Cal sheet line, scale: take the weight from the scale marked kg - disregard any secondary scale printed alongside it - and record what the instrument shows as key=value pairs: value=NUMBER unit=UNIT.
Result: value=15.8 unit=kg
